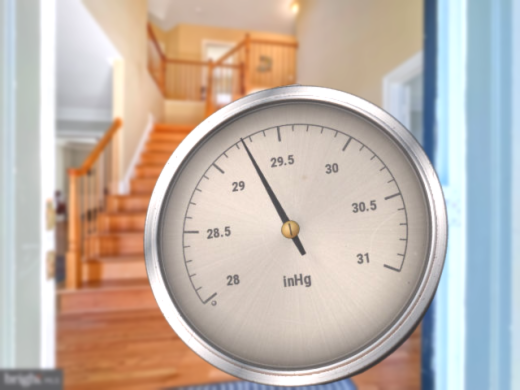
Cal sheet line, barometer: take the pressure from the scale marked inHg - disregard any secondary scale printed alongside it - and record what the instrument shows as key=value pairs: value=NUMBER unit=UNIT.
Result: value=29.25 unit=inHg
